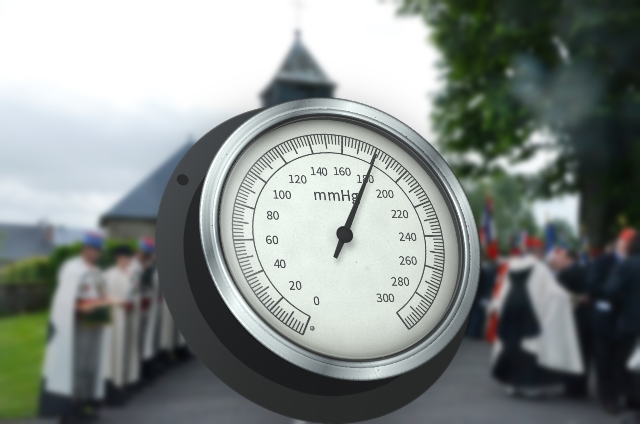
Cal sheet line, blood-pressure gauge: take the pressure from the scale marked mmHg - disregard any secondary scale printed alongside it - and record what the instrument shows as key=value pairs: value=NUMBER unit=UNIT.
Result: value=180 unit=mmHg
